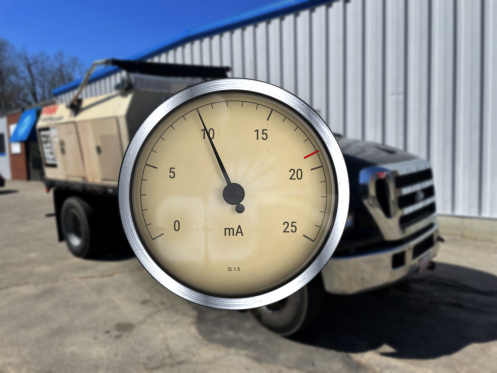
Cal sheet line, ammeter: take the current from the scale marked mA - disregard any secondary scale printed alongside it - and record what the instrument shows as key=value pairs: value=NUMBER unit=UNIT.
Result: value=10 unit=mA
